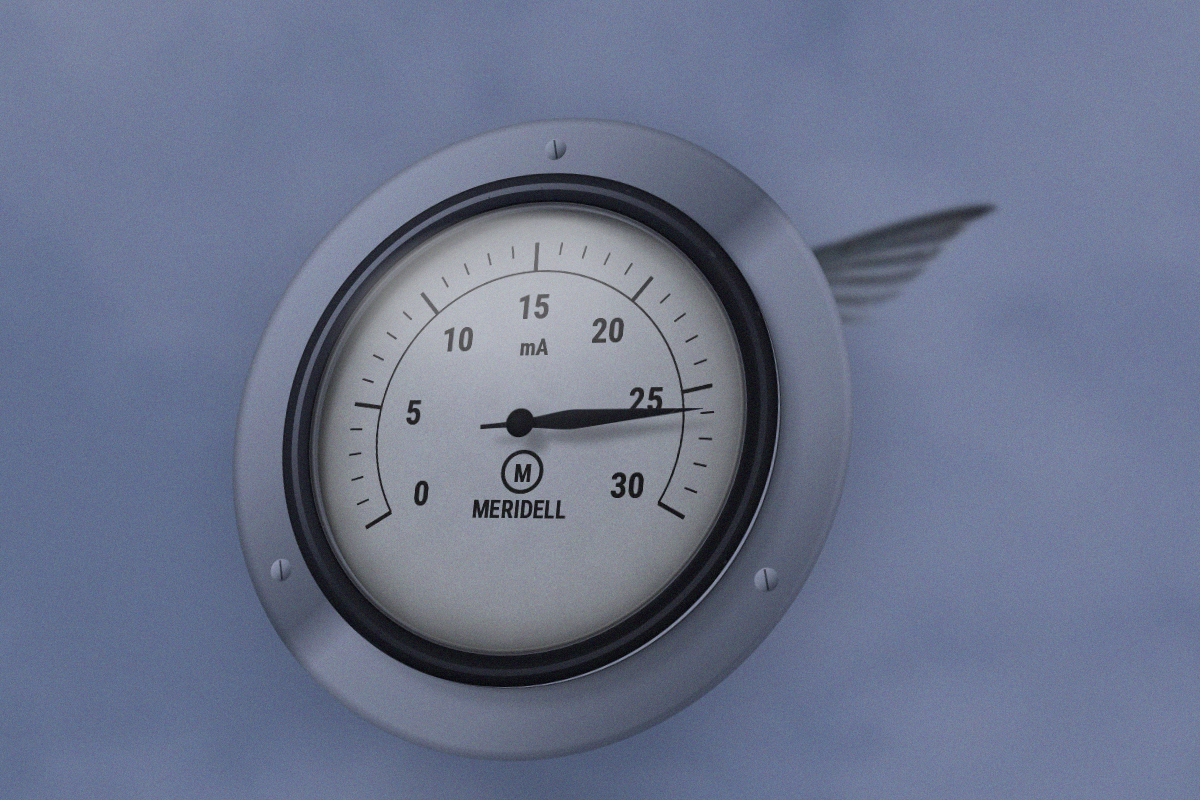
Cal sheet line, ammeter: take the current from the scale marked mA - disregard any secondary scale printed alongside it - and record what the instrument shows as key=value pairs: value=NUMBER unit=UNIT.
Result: value=26 unit=mA
